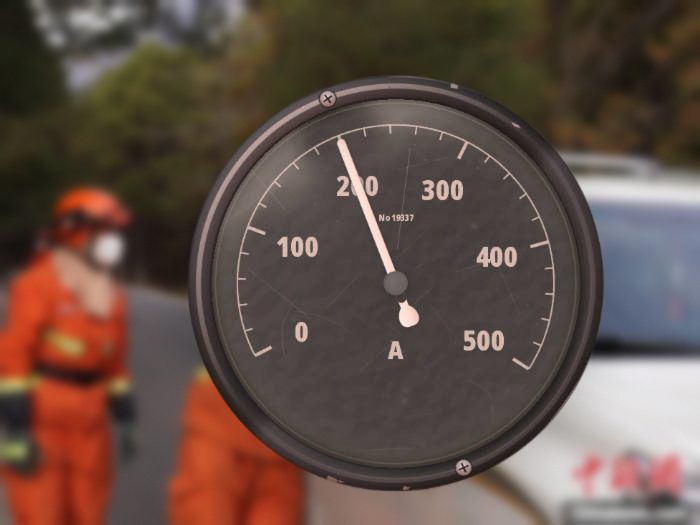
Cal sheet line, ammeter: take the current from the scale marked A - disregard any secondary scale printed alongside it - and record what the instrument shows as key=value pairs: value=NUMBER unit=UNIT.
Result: value=200 unit=A
